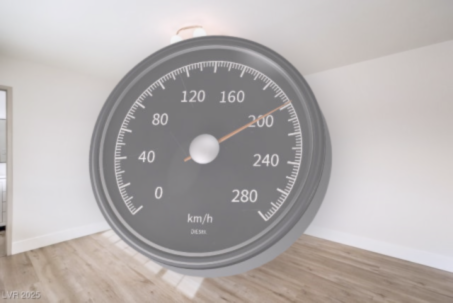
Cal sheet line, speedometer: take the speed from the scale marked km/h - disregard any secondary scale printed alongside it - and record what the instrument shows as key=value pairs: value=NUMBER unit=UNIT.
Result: value=200 unit=km/h
